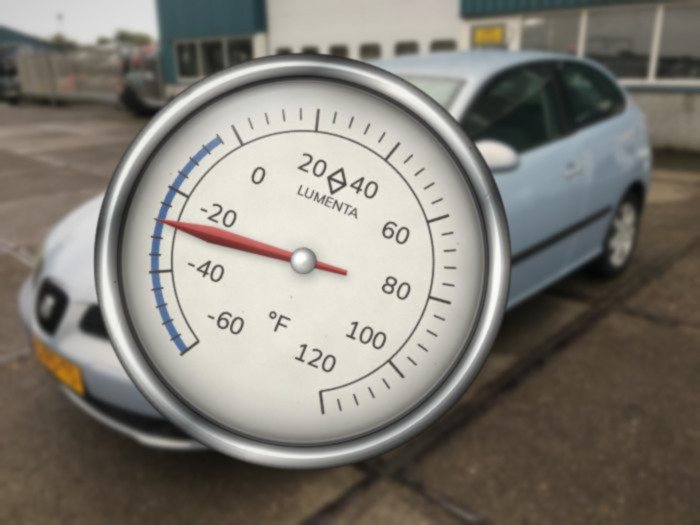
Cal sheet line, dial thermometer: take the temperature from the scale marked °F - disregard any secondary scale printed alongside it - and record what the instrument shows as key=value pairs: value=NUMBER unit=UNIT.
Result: value=-28 unit=°F
